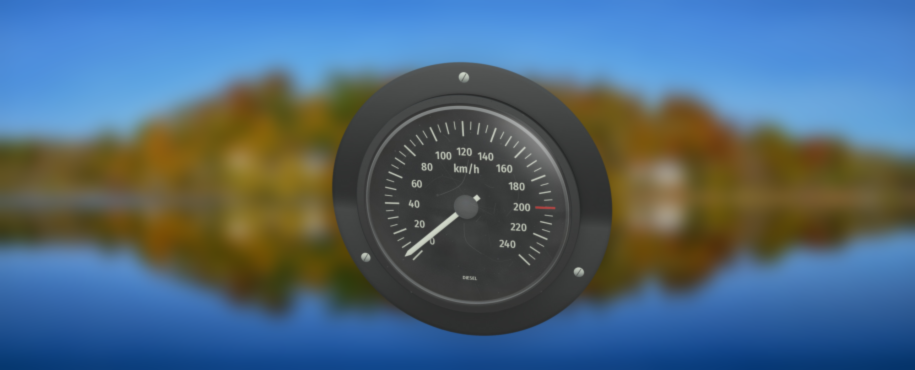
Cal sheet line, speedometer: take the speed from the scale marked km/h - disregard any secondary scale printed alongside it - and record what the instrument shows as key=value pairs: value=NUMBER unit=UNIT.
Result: value=5 unit=km/h
